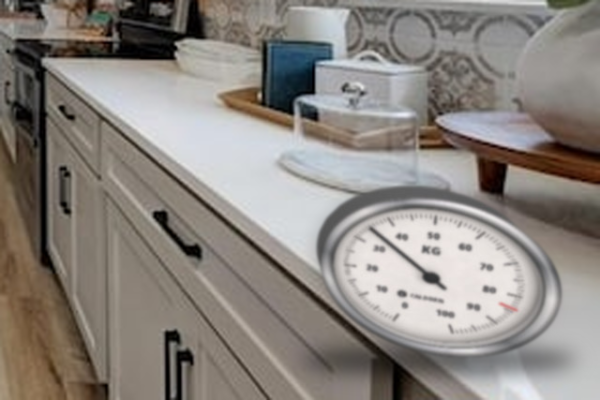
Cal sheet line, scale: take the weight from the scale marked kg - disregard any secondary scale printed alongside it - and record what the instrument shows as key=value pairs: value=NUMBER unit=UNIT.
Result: value=35 unit=kg
